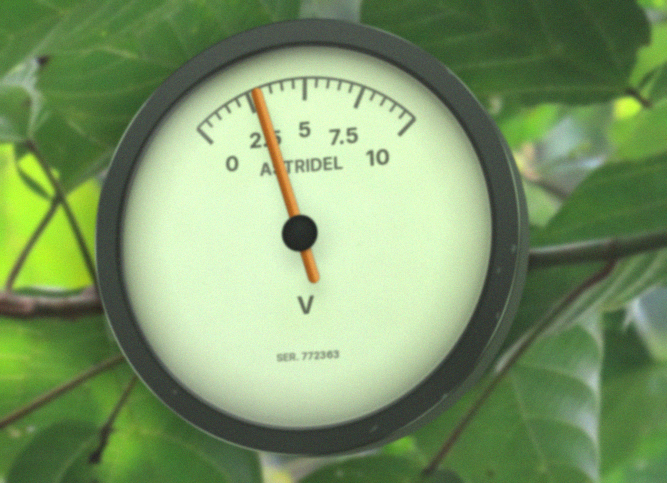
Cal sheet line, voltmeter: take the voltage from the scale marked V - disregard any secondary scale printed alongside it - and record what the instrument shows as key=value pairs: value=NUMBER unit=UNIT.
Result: value=3 unit=V
